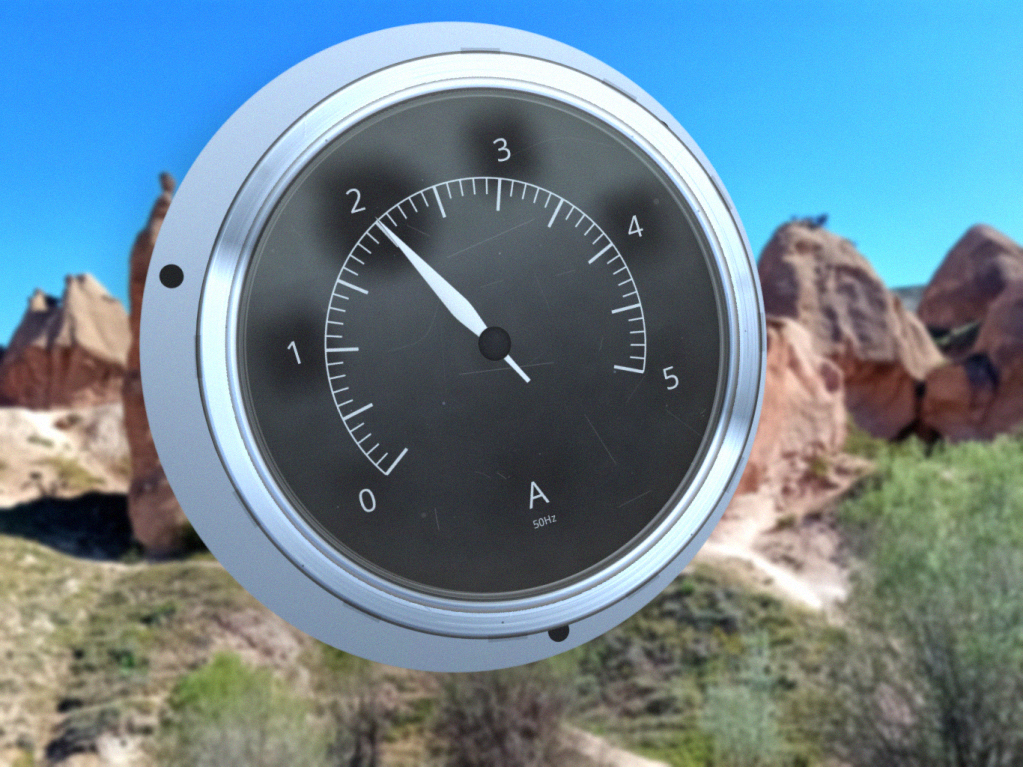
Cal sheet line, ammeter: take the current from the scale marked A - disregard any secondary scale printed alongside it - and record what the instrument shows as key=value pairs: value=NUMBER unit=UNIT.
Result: value=2 unit=A
